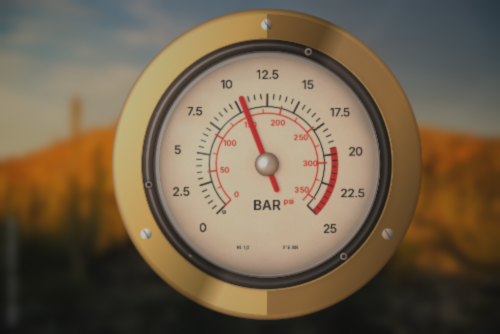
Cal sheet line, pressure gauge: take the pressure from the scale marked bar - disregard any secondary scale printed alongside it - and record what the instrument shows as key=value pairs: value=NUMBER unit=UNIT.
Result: value=10.5 unit=bar
